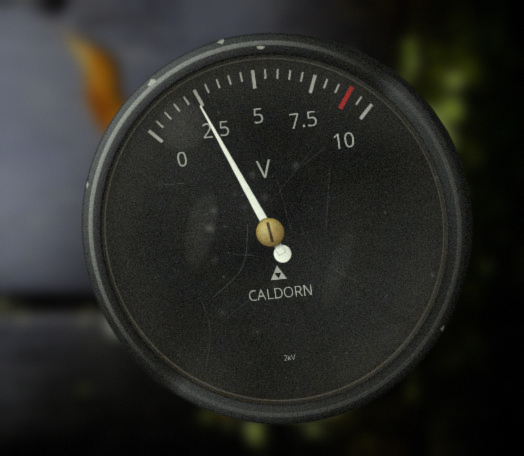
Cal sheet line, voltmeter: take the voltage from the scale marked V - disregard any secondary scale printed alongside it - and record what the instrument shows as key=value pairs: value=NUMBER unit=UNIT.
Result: value=2.5 unit=V
